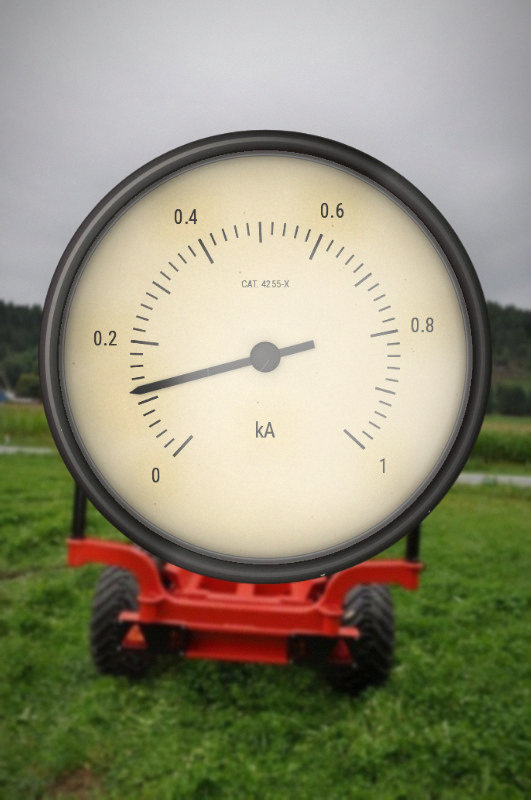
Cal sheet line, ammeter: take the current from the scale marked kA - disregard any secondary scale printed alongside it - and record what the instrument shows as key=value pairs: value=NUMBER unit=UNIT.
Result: value=0.12 unit=kA
